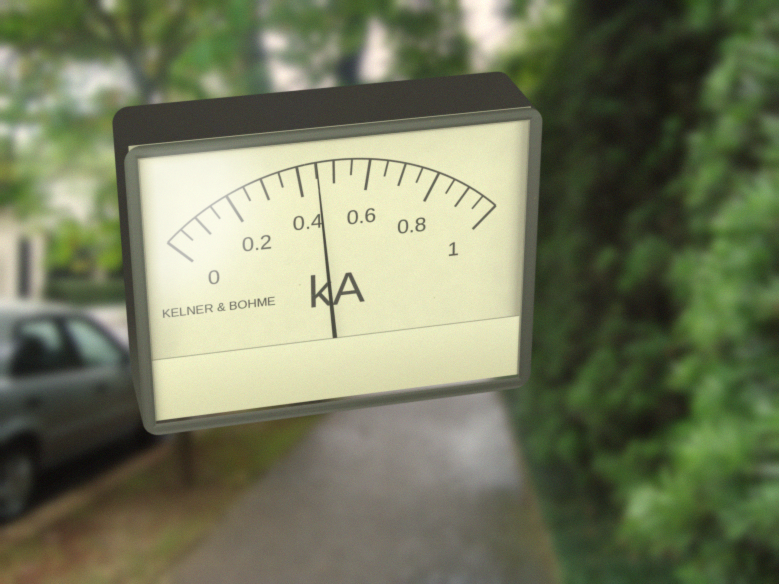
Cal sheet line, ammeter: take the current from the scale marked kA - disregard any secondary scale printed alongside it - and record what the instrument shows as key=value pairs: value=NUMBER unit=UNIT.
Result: value=0.45 unit=kA
